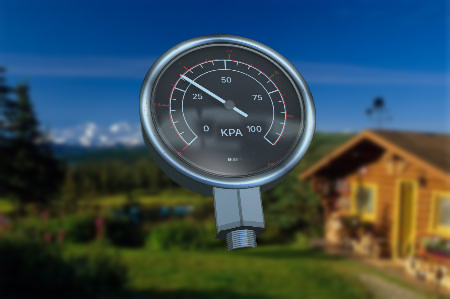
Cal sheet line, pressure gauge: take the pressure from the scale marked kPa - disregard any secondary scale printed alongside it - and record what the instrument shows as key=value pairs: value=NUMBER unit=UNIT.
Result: value=30 unit=kPa
